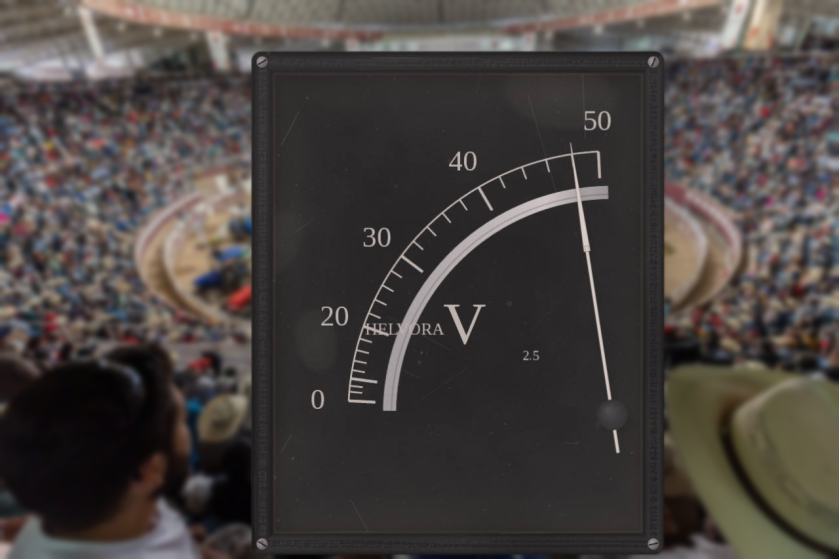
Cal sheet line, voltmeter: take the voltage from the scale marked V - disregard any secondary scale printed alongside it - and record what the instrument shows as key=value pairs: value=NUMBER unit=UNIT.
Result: value=48 unit=V
